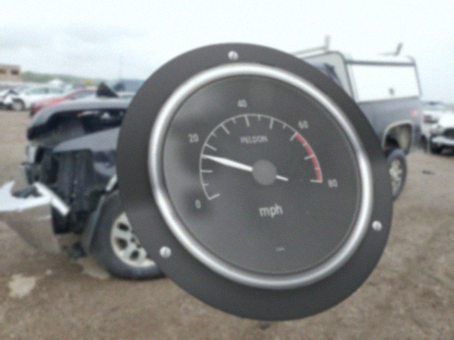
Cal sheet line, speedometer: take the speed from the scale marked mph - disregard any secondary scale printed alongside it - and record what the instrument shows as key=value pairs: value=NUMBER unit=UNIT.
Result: value=15 unit=mph
